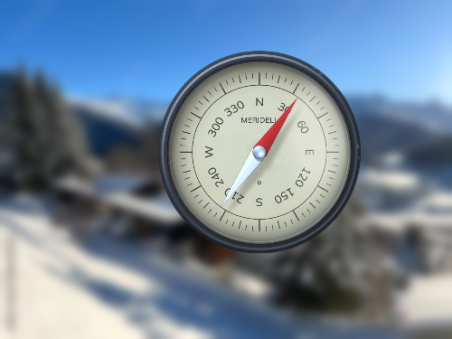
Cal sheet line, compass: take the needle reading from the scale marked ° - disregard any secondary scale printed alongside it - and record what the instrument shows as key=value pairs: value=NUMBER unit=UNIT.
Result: value=35 unit=°
